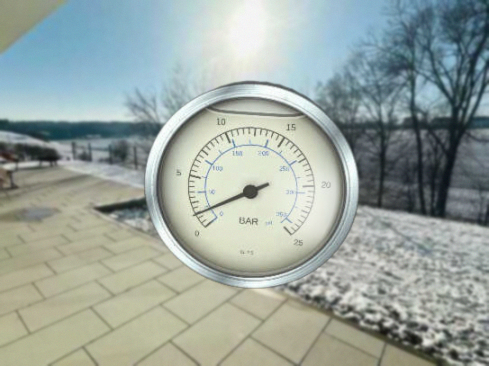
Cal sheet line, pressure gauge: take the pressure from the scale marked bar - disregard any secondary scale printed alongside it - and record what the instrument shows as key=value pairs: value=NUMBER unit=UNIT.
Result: value=1.5 unit=bar
